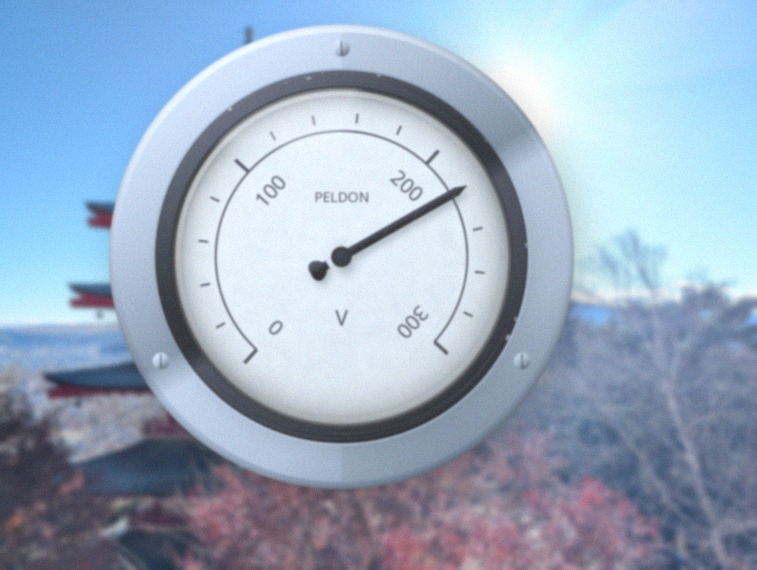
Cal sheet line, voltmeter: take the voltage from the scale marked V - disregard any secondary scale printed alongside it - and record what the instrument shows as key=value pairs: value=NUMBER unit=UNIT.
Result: value=220 unit=V
